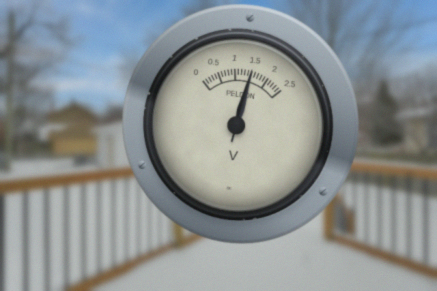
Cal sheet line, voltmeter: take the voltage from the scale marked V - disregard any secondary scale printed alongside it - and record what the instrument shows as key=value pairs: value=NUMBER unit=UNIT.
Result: value=1.5 unit=V
